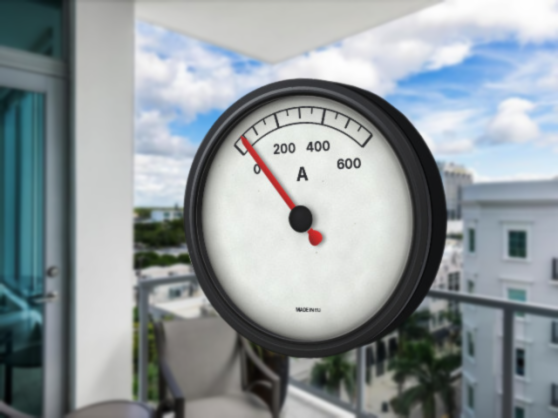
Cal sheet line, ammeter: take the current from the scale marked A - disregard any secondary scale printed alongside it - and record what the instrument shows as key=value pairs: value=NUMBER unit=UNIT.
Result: value=50 unit=A
